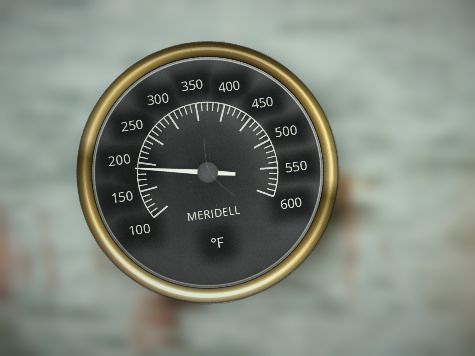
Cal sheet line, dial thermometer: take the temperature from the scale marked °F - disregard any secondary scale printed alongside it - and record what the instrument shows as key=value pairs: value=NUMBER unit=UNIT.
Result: value=190 unit=°F
